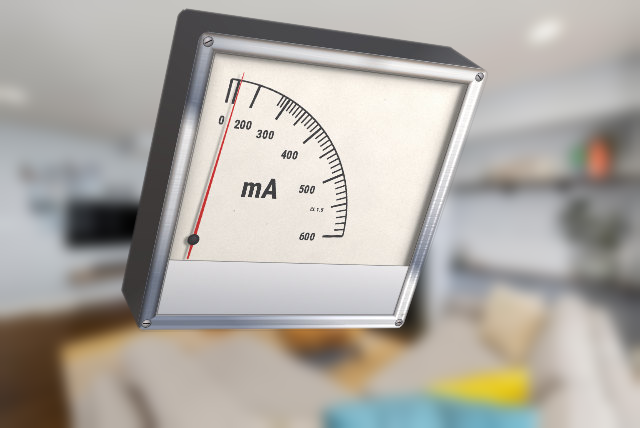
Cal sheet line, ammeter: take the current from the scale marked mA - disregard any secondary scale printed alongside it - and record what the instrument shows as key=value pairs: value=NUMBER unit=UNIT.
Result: value=100 unit=mA
